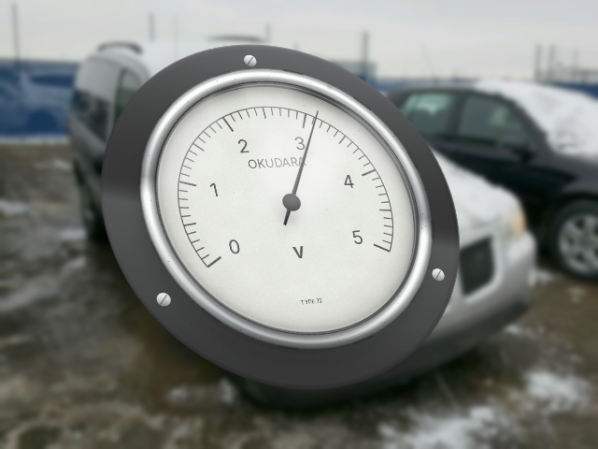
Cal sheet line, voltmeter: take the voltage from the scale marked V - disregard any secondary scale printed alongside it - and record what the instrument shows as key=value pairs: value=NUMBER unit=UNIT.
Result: value=3.1 unit=V
